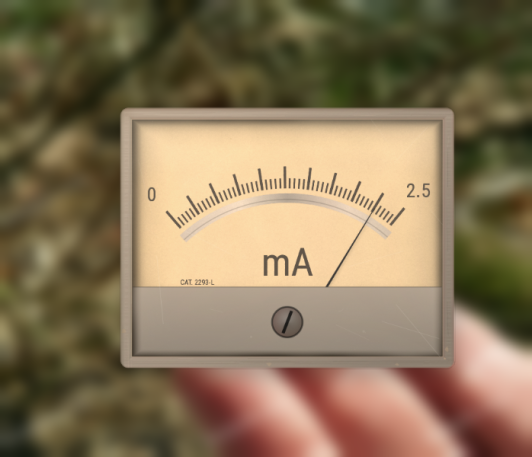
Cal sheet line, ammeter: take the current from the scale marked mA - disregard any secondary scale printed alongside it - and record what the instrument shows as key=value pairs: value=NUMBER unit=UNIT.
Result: value=2.25 unit=mA
